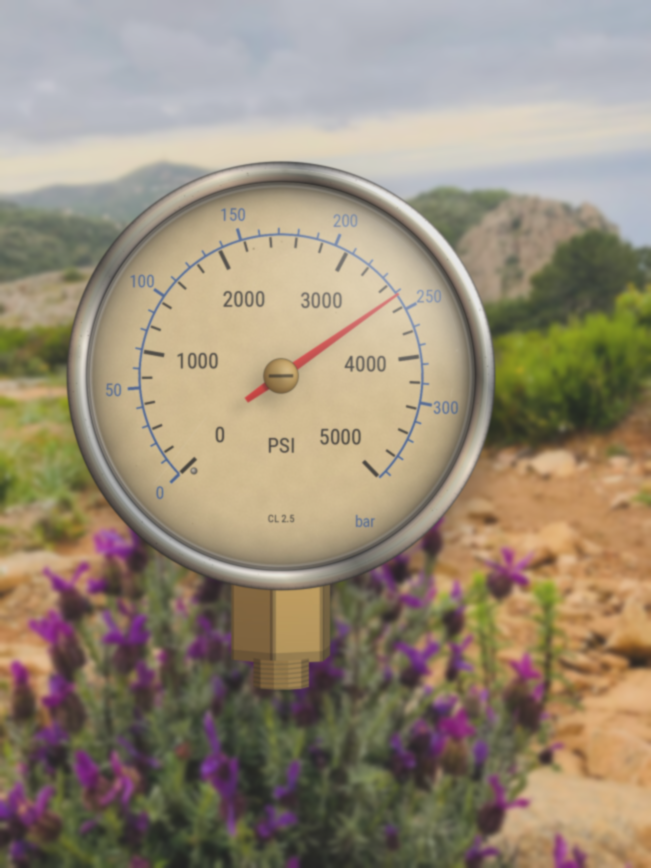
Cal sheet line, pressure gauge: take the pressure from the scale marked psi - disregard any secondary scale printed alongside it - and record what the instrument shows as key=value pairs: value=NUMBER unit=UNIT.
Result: value=3500 unit=psi
